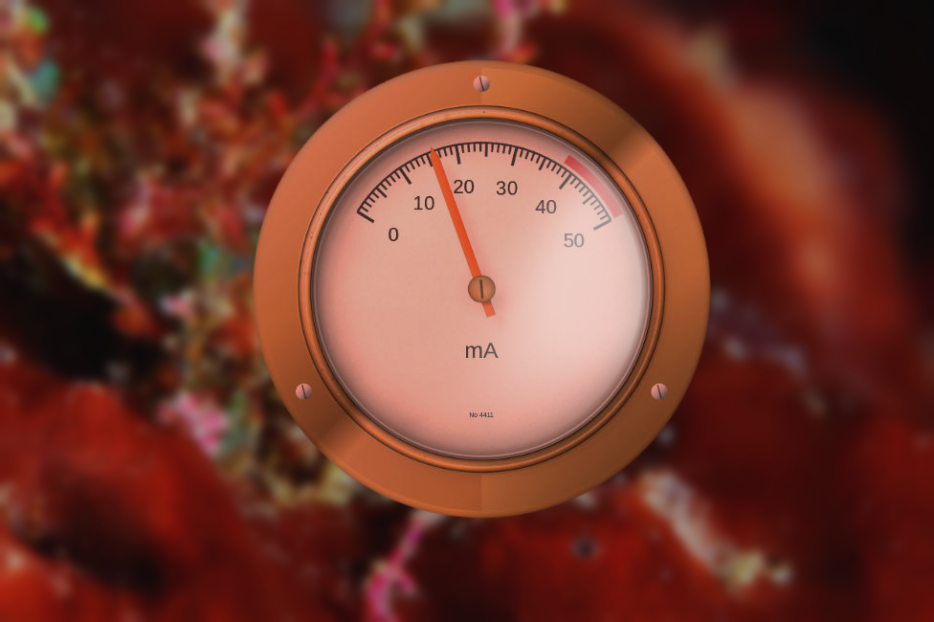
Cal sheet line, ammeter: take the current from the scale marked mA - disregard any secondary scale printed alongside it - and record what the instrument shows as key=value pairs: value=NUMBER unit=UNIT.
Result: value=16 unit=mA
